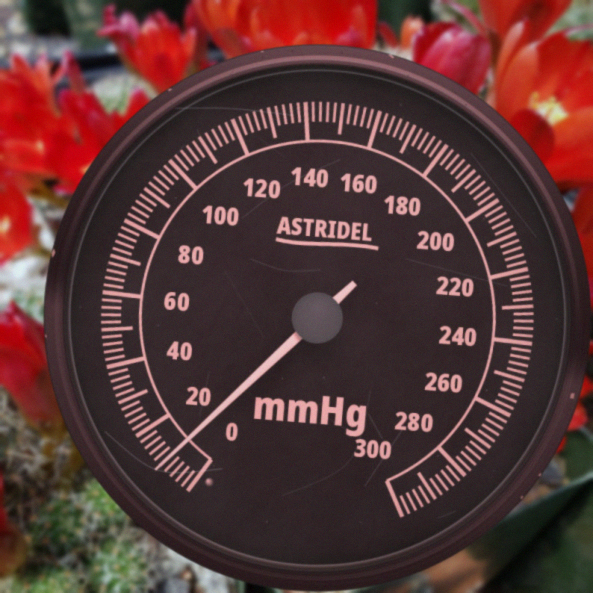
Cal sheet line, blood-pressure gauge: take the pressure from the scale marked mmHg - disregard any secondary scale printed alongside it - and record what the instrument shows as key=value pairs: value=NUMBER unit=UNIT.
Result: value=10 unit=mmHg
